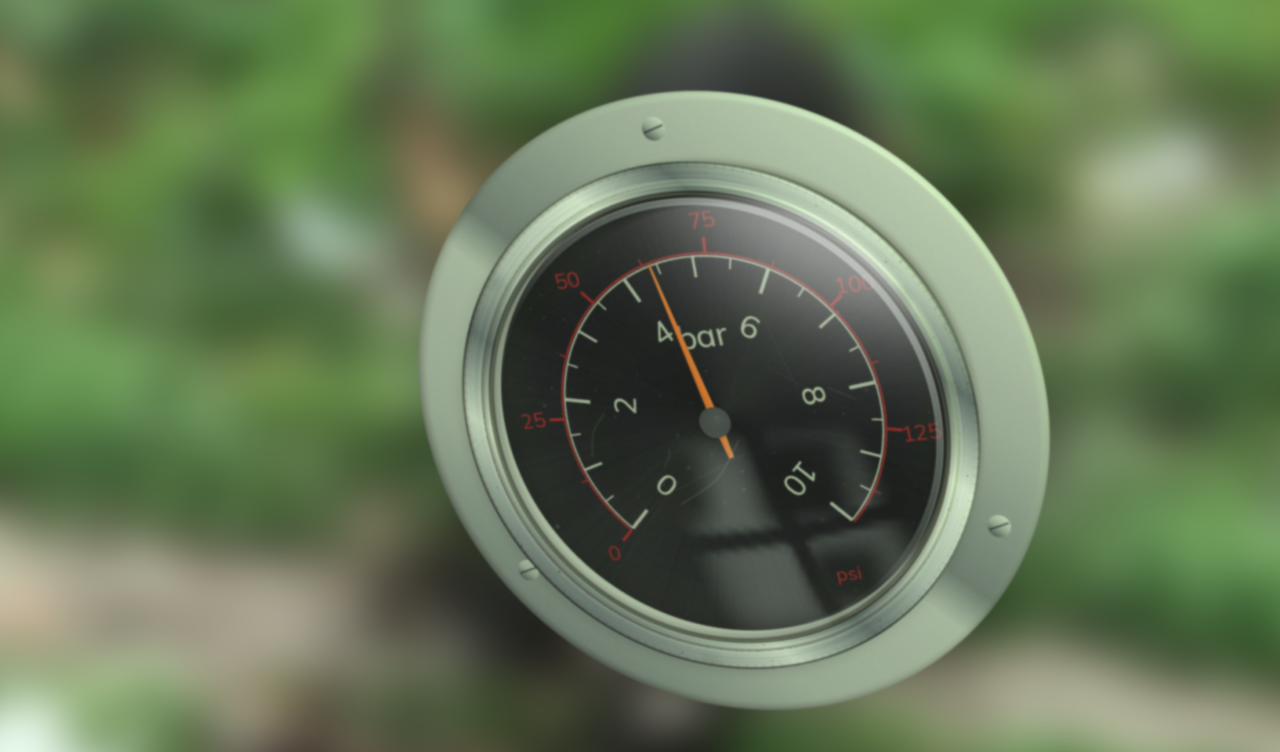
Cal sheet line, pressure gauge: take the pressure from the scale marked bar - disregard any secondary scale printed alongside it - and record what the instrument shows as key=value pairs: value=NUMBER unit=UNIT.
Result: value=4.5 unit=bar
